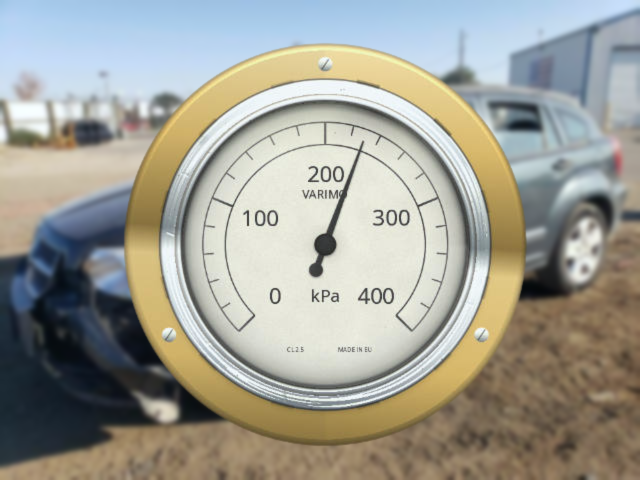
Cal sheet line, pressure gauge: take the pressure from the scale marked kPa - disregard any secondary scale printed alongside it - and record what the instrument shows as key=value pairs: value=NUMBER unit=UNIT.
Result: value=230 unit=kPa
